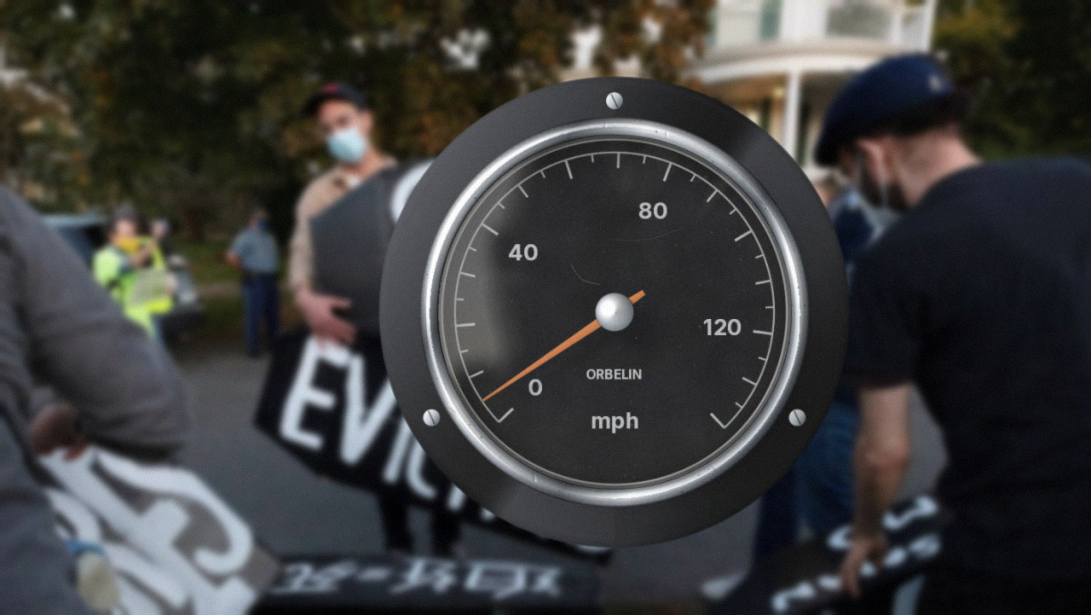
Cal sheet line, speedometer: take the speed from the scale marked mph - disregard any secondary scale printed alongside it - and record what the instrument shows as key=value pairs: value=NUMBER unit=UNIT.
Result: value=5 unit=mph
